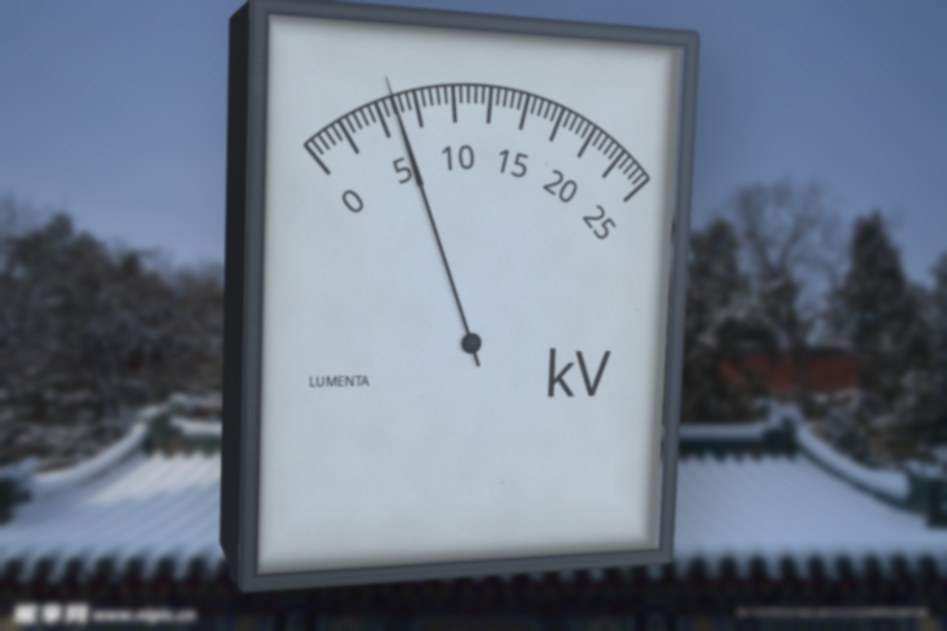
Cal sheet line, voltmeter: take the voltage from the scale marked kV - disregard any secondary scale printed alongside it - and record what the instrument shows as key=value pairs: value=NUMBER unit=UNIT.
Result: value=6 unit=kV
